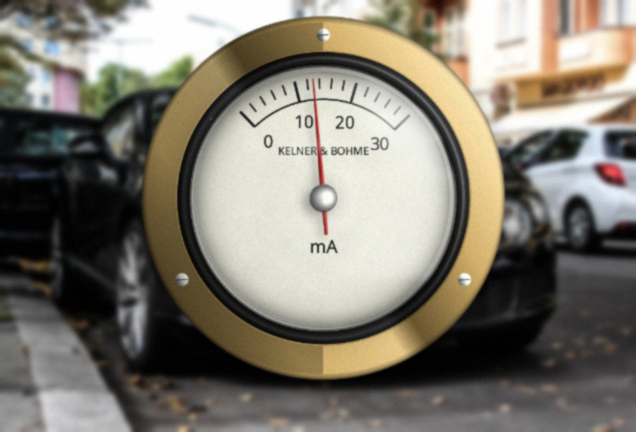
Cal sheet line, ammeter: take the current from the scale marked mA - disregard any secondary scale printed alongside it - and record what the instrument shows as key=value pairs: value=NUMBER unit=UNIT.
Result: value=13 unit=mA
